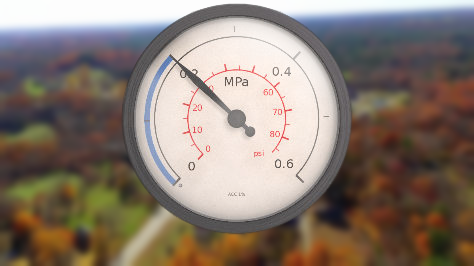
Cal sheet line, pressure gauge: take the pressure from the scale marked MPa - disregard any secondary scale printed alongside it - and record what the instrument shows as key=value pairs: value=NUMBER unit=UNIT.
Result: value=0.2 unit=MPa
